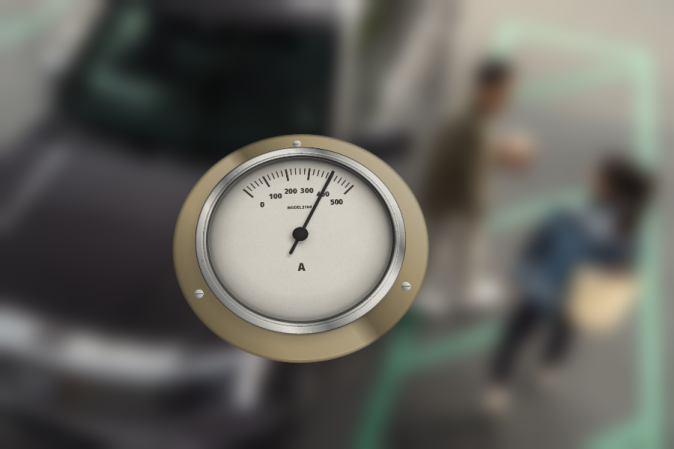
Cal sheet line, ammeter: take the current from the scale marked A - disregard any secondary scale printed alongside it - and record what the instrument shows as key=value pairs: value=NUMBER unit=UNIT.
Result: value=400 unit=A
